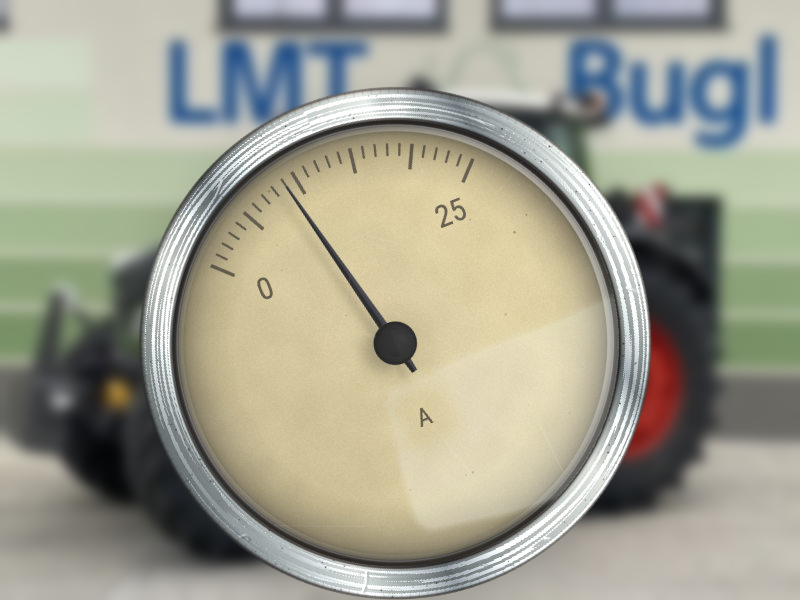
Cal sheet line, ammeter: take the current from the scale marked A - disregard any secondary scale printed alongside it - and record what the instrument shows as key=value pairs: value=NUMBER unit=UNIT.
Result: value=9 unit=A
